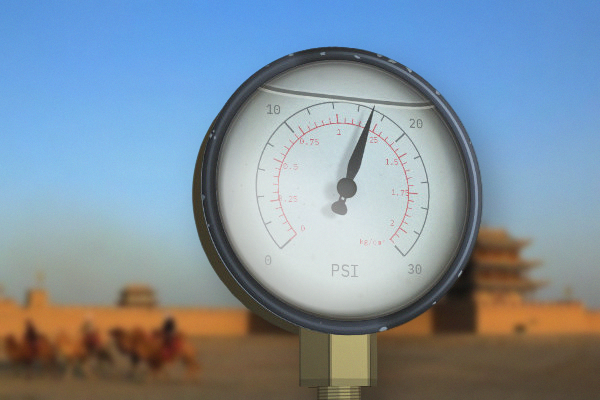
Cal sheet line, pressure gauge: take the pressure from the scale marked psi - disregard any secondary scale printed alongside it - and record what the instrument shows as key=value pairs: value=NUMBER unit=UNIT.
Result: value=17 unit=psi
